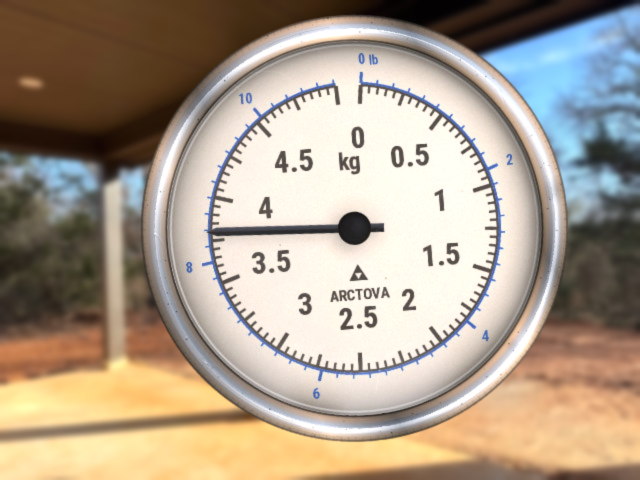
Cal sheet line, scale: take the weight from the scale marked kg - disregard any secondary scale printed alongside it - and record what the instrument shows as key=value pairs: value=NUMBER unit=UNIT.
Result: value=3.8 unit=kg
